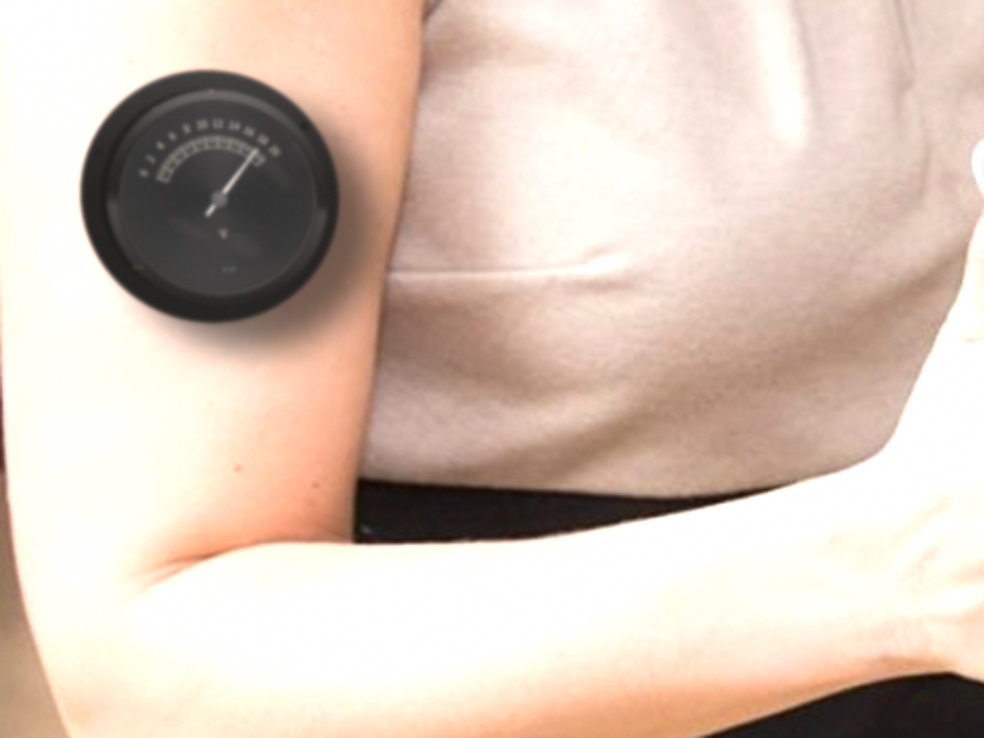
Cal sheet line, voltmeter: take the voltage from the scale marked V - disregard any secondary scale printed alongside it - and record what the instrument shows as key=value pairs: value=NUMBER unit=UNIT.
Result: value=18 unit=V
